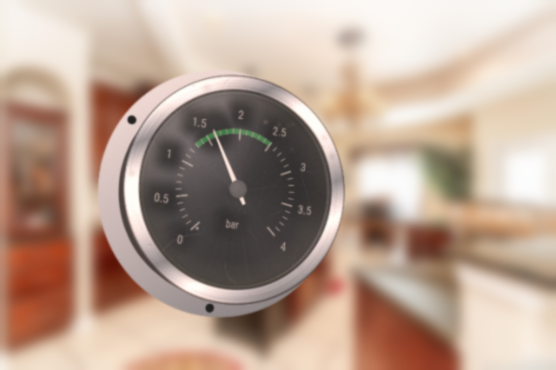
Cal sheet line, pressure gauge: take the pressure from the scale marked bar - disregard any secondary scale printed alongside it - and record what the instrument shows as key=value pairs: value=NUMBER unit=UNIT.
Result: value=1.6 unit=bar
